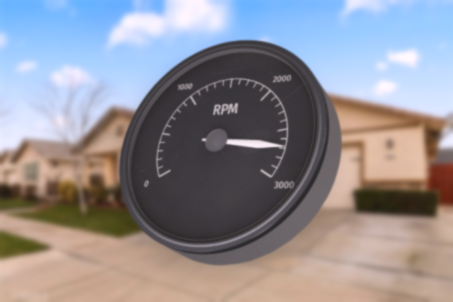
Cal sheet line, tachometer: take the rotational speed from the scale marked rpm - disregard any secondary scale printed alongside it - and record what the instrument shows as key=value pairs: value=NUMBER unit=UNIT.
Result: value=2700 unit=rpm
